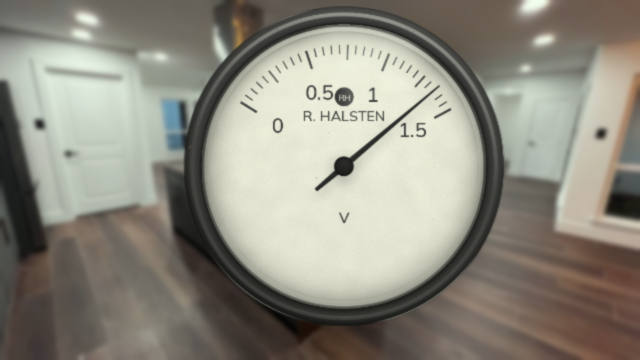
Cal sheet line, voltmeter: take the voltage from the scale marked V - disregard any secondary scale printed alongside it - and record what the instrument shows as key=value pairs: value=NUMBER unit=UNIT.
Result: value=1.35 unit=V
